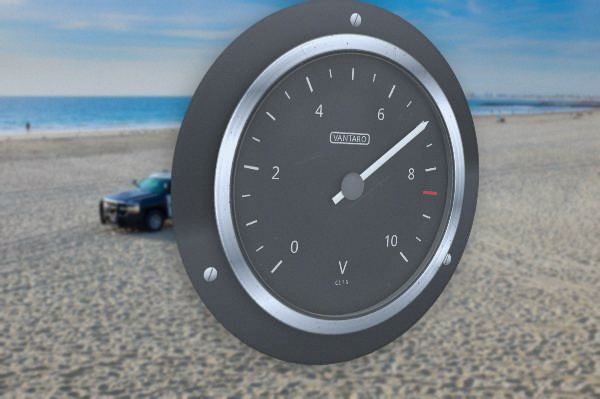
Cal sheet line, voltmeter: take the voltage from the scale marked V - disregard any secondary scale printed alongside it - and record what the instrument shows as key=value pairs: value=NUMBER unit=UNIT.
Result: value=7 unit=V
